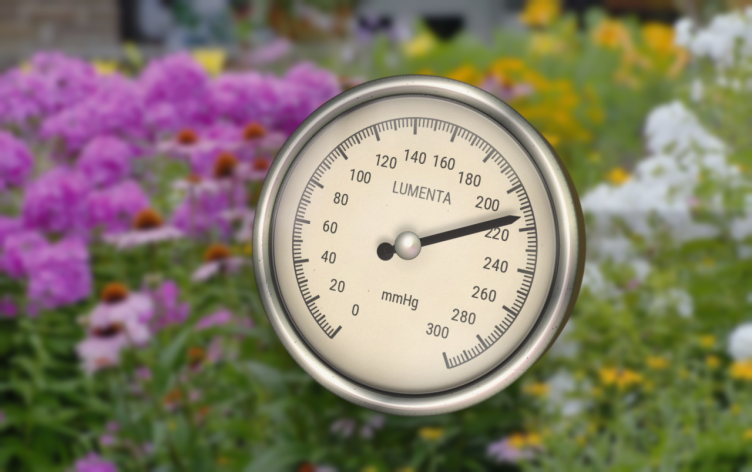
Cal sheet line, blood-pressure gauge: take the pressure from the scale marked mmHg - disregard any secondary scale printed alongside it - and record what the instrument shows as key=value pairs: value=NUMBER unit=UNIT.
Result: value=214 unit=mmHg
